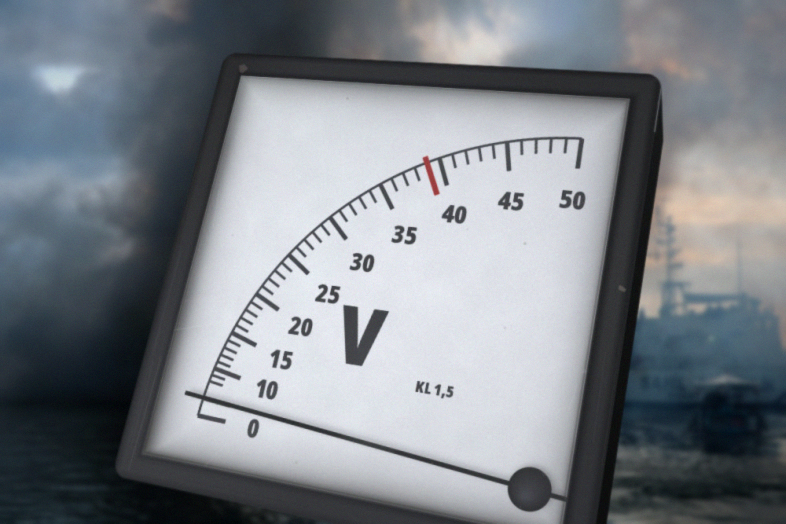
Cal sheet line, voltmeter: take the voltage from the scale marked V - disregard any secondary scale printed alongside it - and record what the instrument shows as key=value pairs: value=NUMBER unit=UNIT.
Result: value=5 unit=V
